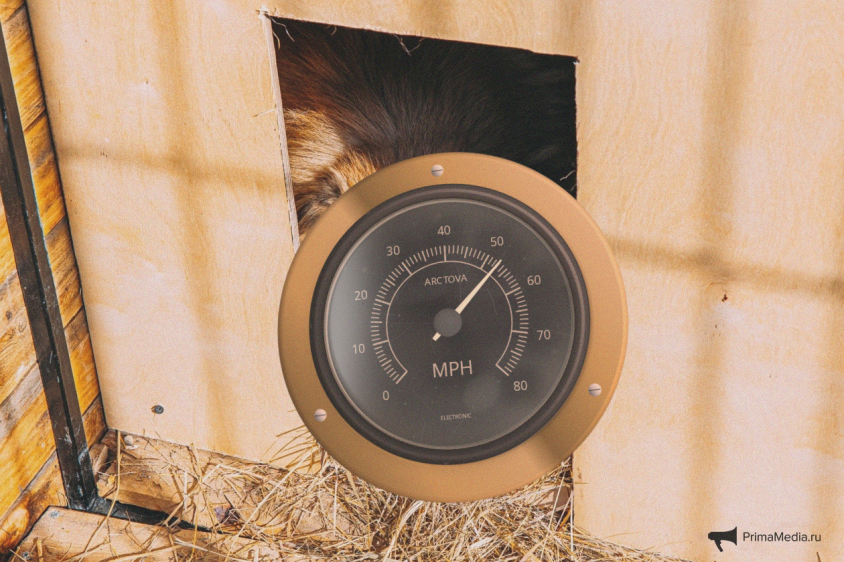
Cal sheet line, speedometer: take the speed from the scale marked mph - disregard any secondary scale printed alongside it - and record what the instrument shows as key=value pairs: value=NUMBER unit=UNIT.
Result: value=53 unit=mph
